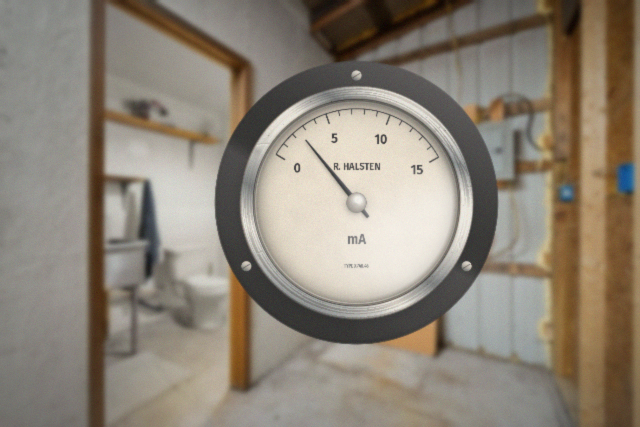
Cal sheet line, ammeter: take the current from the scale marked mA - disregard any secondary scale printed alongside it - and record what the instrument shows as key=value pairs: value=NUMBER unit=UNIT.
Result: value=2.5 unit=mA
